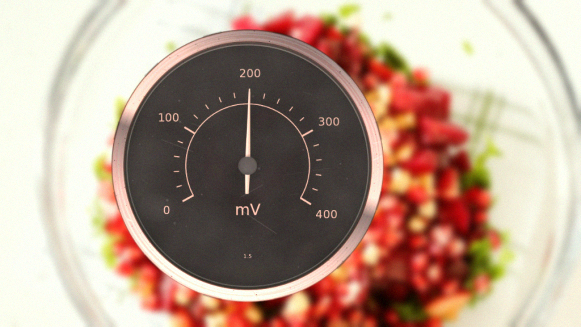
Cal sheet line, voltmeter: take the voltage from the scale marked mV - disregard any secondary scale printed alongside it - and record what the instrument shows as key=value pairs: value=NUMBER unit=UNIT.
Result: value=200 unit=mV
